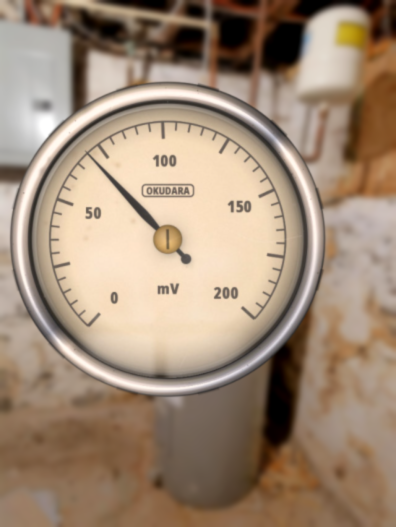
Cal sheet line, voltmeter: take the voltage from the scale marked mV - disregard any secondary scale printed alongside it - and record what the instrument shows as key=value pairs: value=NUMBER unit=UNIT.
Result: value=70 unit=mV
